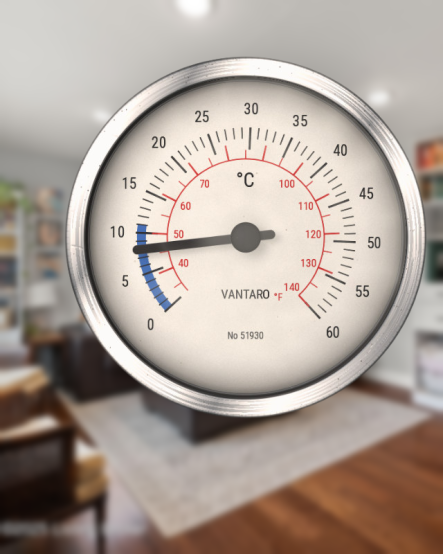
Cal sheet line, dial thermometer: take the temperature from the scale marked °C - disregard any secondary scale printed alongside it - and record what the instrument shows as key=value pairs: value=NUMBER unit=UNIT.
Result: value=8 unit=°C
